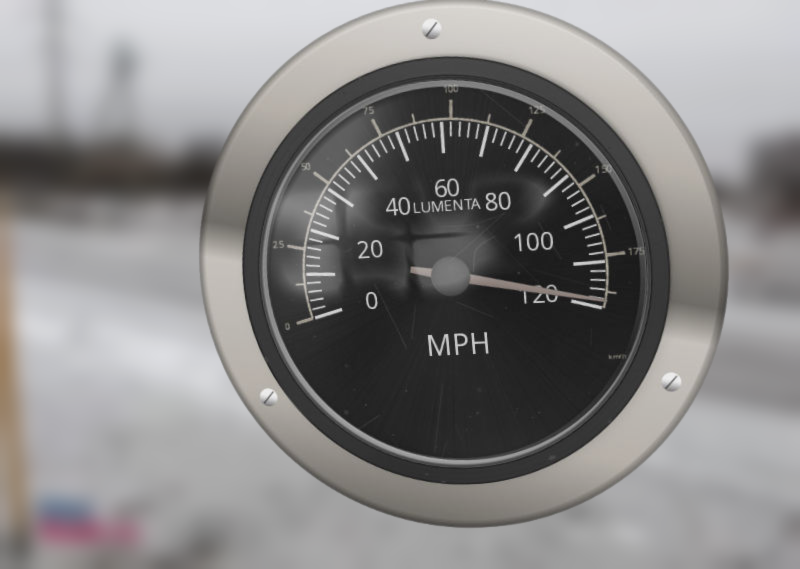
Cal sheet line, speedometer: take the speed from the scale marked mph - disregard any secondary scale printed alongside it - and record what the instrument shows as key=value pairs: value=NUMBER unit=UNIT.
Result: value=118 unit=mph
